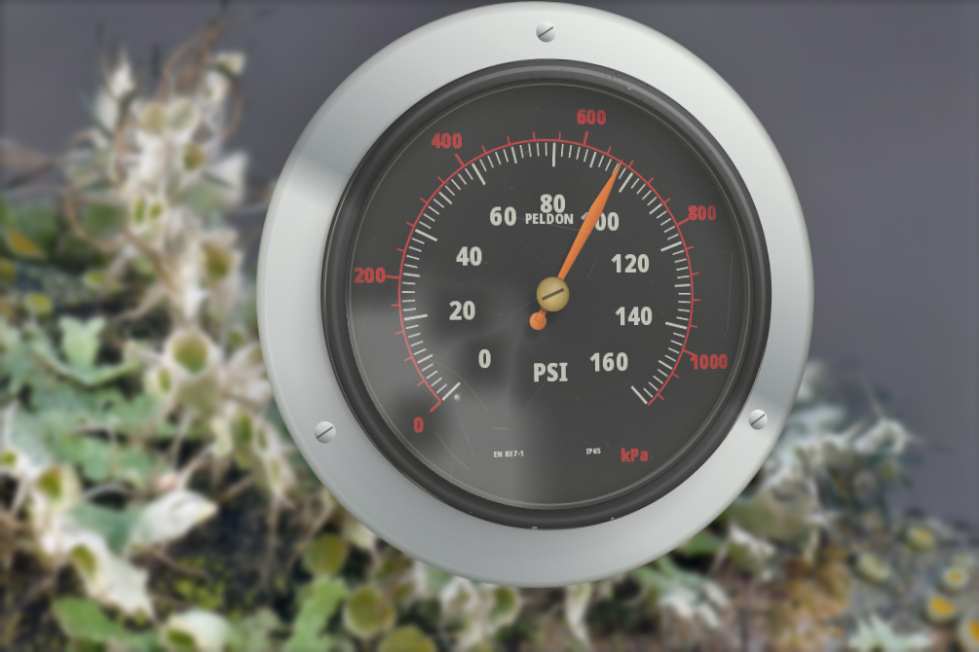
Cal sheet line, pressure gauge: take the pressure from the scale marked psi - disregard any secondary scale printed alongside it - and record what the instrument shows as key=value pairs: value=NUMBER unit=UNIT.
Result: value=96 unit=psi
